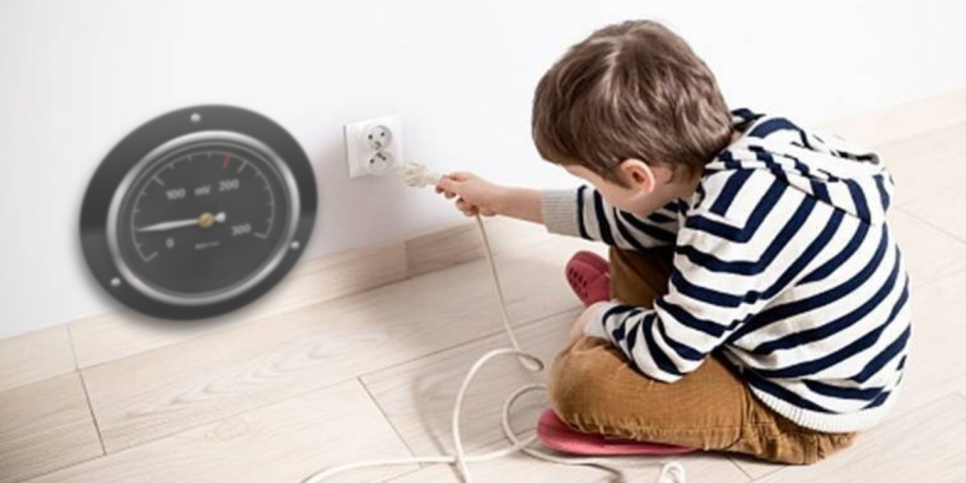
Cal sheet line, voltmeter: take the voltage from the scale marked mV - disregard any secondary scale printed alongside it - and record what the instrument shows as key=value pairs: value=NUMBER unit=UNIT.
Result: value=40 unit=mV
